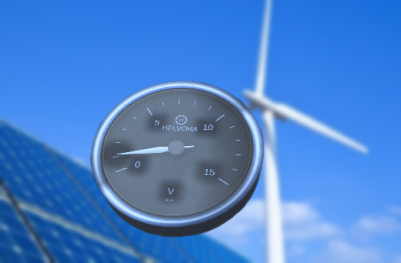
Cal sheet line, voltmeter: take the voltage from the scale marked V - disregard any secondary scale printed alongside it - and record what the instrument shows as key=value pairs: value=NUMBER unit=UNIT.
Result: value=1 unit=V
